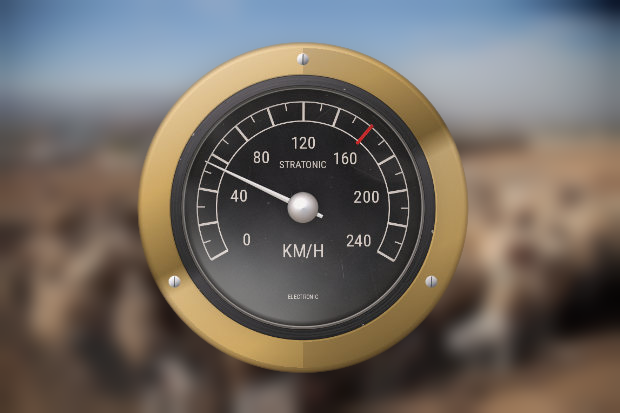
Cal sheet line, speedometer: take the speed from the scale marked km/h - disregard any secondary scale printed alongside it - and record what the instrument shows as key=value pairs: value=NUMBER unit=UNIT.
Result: value=55 unit=km/h
